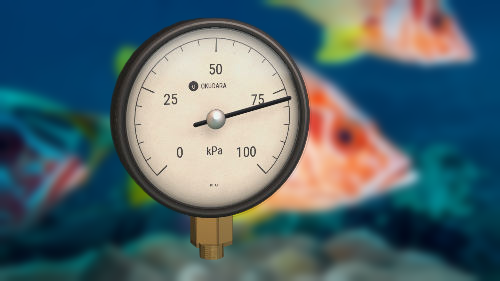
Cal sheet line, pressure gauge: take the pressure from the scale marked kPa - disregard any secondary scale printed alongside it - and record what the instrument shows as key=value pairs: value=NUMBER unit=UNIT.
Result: value=77.5 unit=kPa
